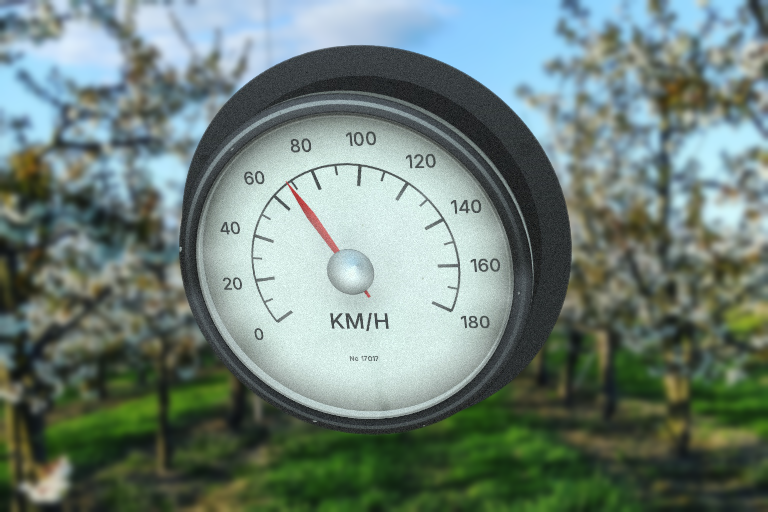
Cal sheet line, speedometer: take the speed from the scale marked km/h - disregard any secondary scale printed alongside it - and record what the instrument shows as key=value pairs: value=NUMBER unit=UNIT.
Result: value=70 unit=km/h
